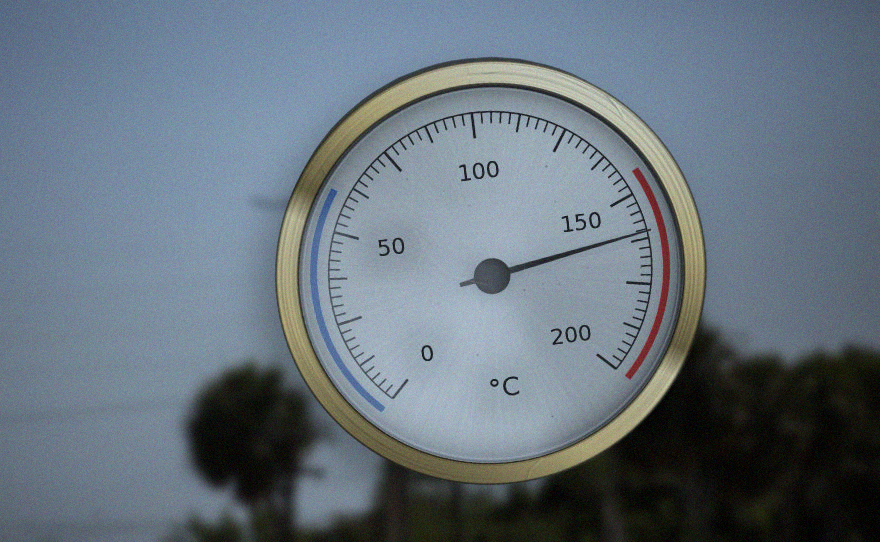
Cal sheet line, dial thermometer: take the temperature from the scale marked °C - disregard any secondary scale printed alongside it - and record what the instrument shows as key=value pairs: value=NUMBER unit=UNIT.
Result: value=160 unit=°C
